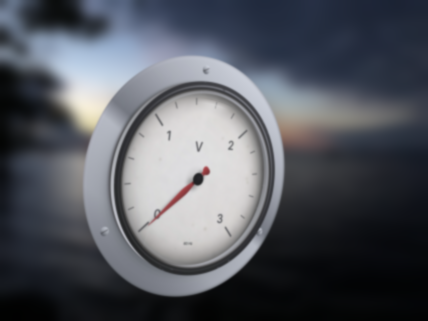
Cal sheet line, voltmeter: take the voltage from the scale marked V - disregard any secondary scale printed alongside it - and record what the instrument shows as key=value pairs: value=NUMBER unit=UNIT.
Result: value=0 unit=V
